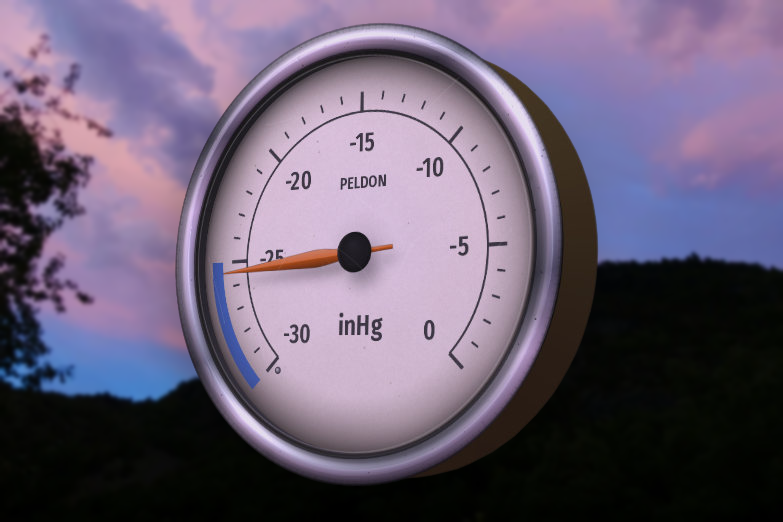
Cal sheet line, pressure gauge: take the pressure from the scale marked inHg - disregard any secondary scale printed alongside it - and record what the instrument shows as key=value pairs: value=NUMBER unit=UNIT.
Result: value=-25.5 unit=inHg
